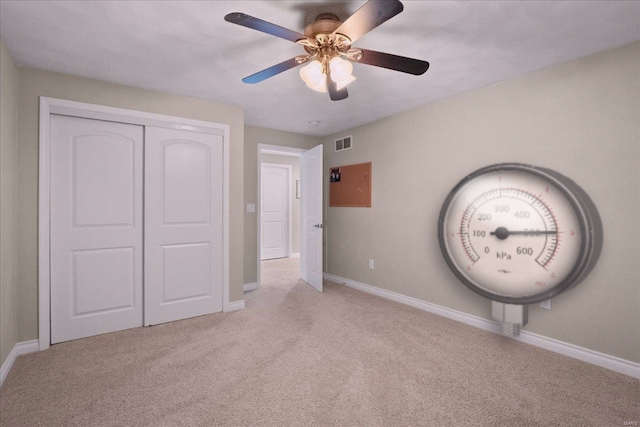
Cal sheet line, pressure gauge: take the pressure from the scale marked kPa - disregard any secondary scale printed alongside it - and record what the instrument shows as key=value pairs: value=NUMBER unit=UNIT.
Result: value=500 unit=kPa
